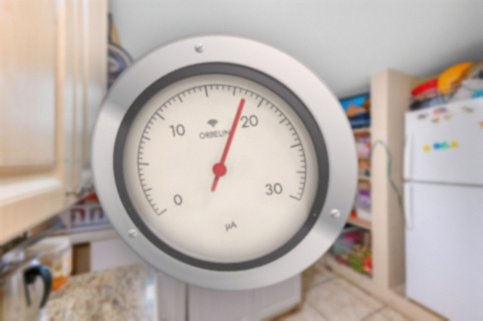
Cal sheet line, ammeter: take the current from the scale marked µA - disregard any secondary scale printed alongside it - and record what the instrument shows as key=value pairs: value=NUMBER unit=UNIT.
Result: value=18.5 unit=µA
